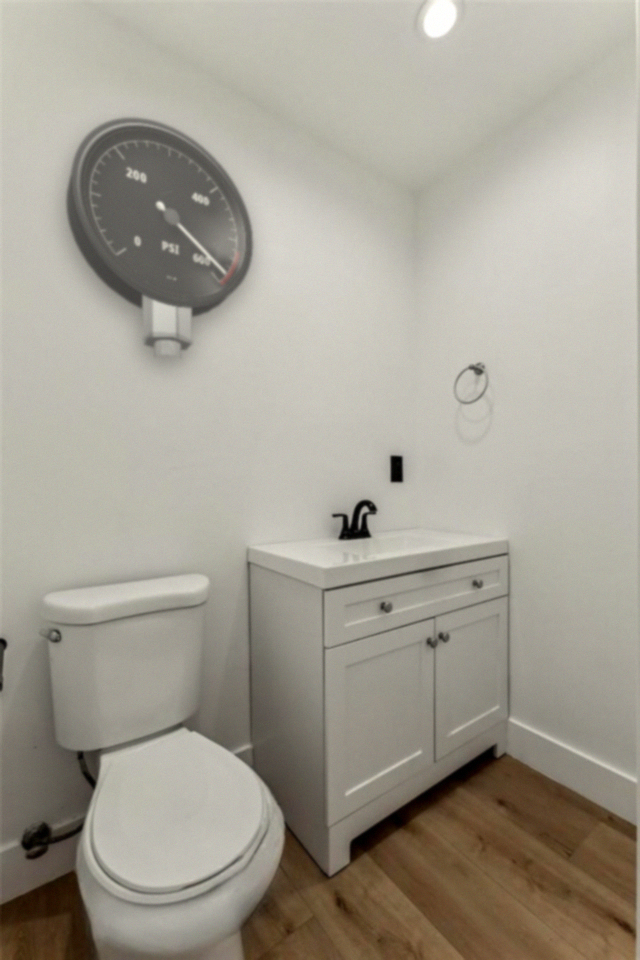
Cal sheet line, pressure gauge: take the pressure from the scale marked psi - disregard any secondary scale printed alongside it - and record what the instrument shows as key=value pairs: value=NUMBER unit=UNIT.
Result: value=580 unit=psi
